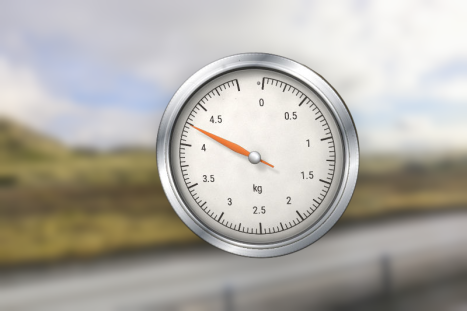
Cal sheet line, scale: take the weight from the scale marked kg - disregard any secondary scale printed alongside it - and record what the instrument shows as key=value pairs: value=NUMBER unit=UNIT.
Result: value=4.25 unit=kg
